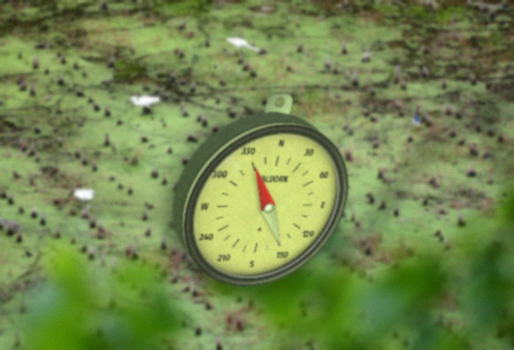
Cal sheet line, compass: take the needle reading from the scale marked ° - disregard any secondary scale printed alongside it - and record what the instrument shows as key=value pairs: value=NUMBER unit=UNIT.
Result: value=330 unit=°
